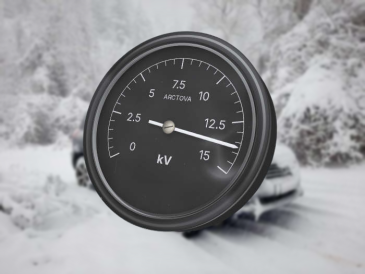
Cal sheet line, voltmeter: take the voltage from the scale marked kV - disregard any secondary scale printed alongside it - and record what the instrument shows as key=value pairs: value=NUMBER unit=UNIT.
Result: value=13.75 unit=kV
